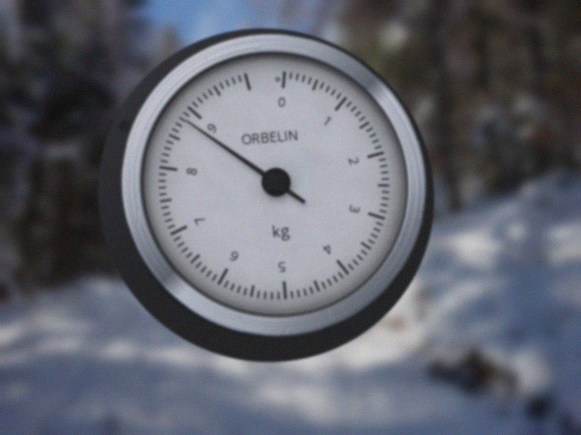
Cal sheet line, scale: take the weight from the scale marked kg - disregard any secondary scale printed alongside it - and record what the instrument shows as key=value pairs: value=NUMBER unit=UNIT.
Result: value=8.8 unit=kg
